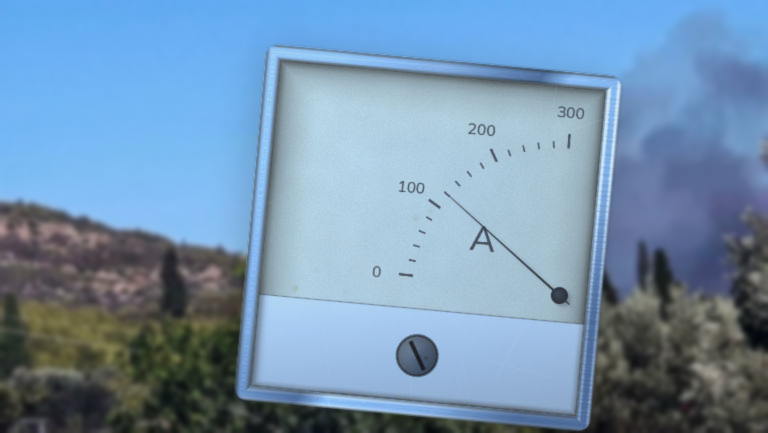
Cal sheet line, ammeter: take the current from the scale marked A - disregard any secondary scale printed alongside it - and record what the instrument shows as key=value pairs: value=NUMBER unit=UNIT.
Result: value=120 unit=A
